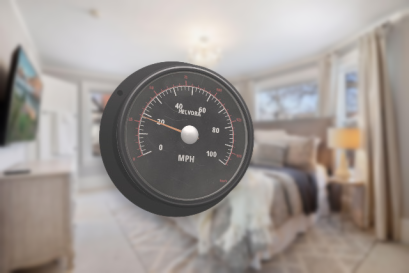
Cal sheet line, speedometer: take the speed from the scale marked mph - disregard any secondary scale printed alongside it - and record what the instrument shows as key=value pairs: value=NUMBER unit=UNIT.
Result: value=18 unit=mph
